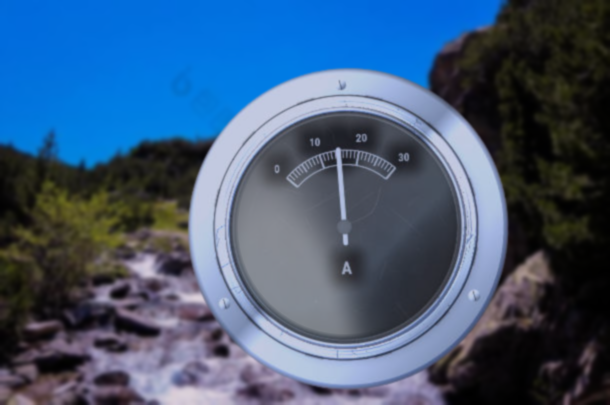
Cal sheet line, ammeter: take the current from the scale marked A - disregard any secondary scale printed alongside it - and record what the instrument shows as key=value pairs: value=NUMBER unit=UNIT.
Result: value=15 unit=A
